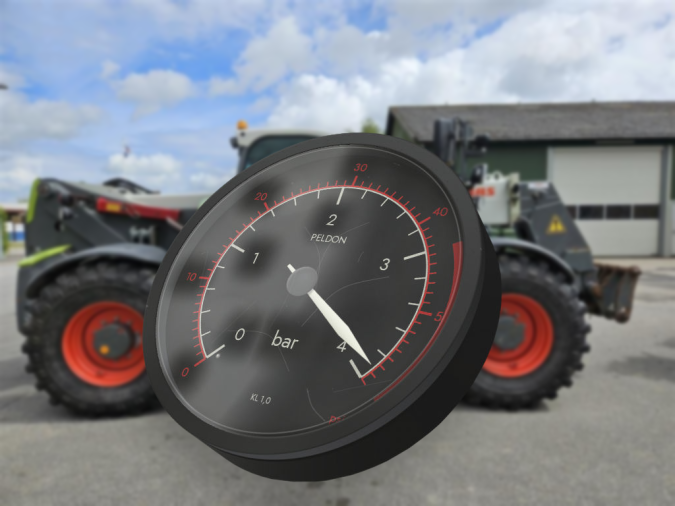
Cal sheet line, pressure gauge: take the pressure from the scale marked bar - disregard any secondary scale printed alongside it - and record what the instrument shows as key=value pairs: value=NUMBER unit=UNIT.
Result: value=3.9 unit=bar
